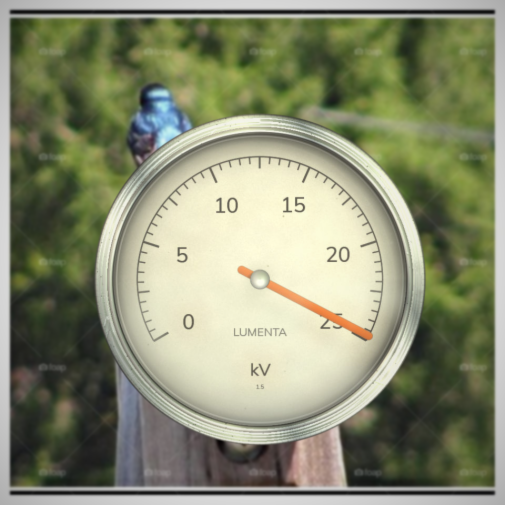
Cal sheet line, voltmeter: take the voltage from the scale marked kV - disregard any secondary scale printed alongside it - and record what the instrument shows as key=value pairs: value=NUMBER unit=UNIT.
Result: value=24.75 unit=kV
